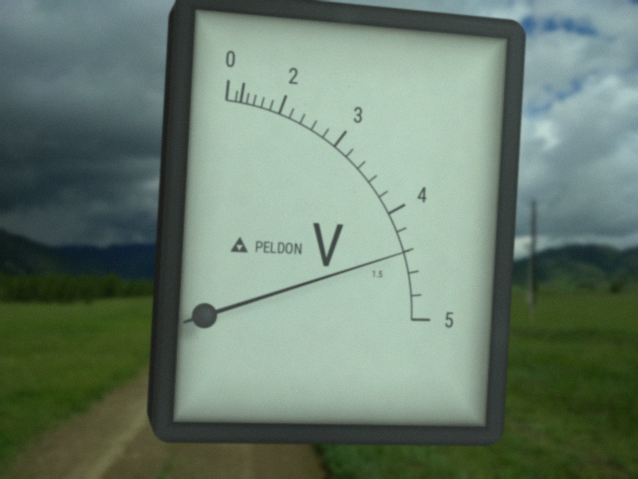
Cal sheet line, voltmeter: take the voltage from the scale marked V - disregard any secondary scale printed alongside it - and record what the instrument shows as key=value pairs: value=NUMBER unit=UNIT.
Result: value=4.4 unit=V
